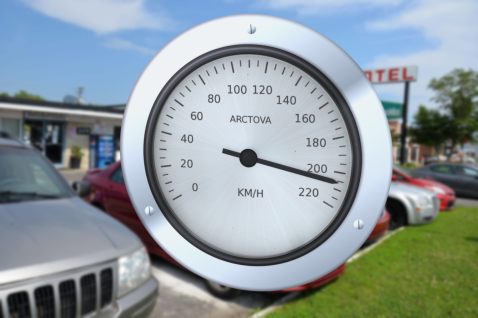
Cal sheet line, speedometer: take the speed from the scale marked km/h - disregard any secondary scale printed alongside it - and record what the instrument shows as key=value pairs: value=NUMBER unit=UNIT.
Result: value=205 unit=km/h
